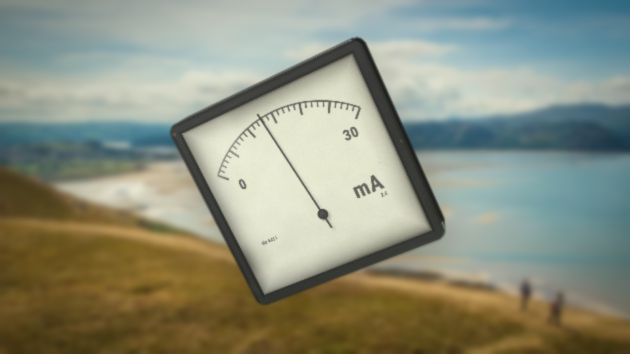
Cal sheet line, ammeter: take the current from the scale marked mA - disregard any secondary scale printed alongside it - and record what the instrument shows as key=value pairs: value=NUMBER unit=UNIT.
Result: value=13 unit=mA
